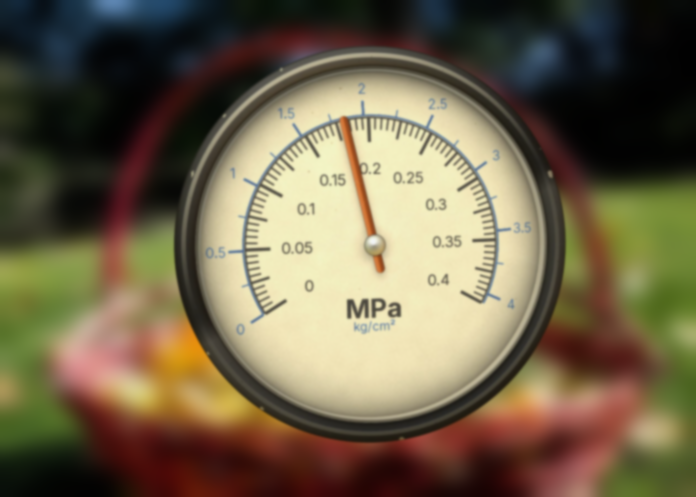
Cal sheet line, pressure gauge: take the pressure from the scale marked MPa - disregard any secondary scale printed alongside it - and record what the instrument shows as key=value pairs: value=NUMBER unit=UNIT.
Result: value=0.18 unit=MPa
